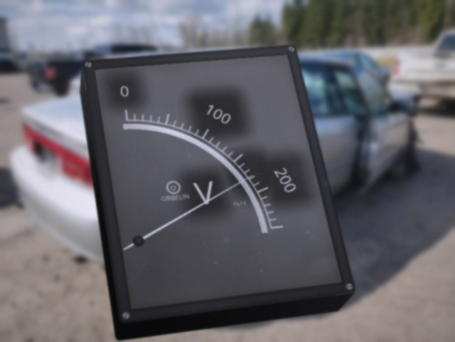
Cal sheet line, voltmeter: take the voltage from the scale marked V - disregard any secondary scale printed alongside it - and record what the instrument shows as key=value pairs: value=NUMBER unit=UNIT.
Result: value=180 unit=V
